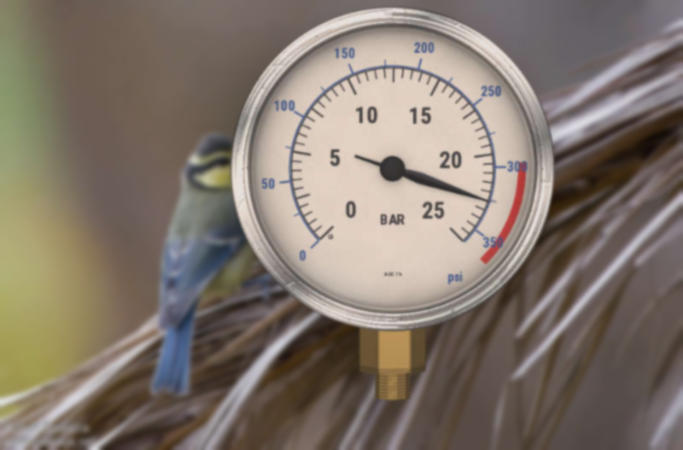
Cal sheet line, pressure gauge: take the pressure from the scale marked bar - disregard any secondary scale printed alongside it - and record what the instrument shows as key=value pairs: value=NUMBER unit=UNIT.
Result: value=22.5 unit=bar
